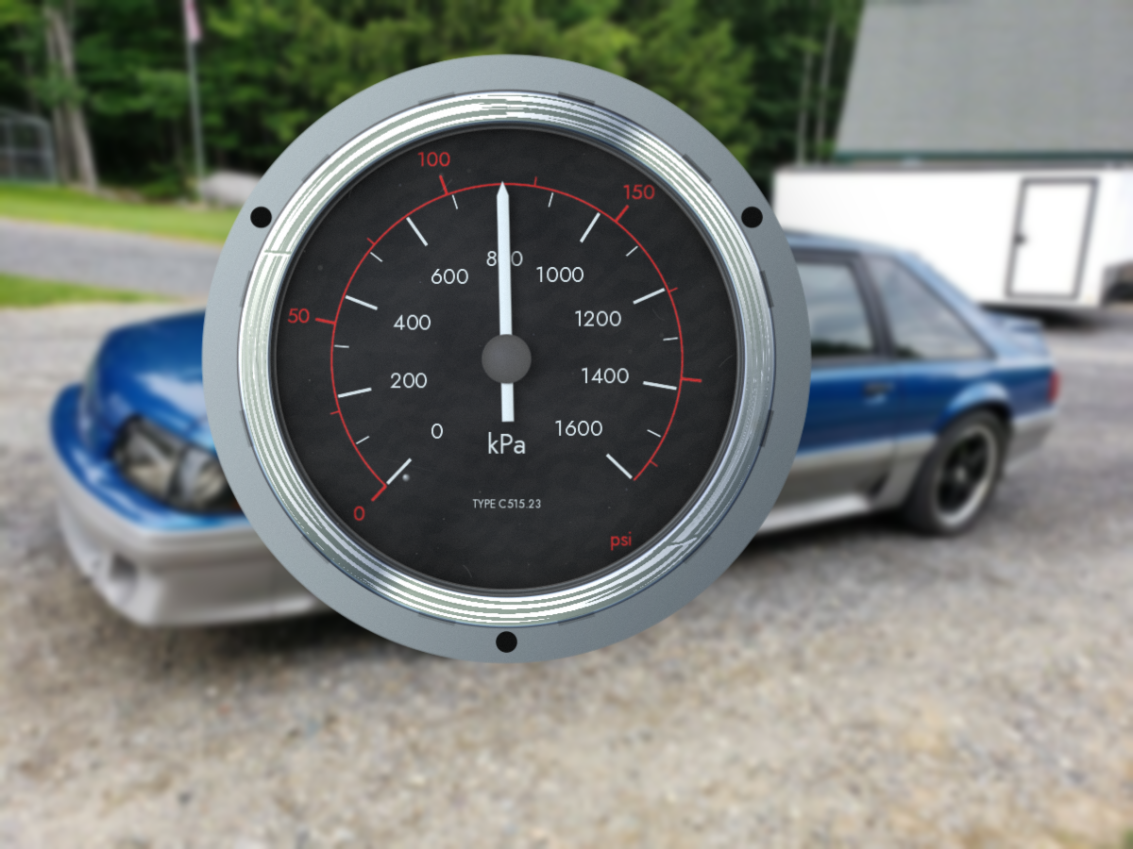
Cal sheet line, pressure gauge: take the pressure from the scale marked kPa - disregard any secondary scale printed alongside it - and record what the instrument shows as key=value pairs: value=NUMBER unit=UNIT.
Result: value=800 unit=kPa
